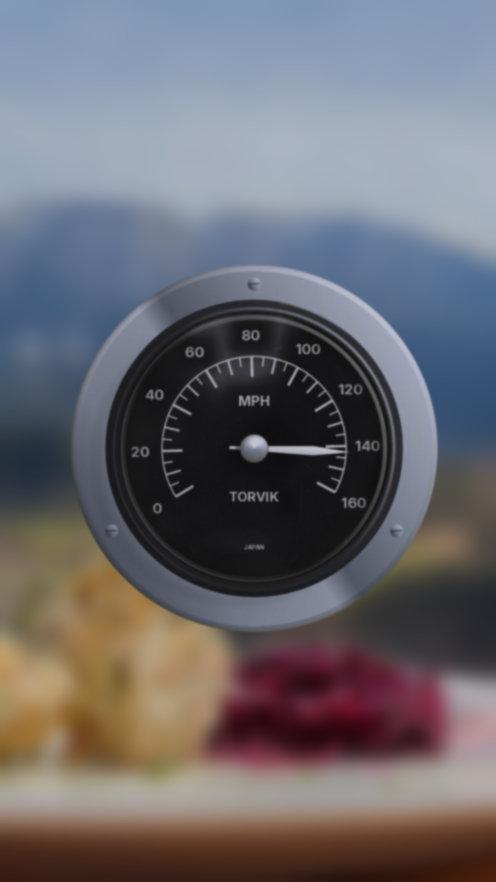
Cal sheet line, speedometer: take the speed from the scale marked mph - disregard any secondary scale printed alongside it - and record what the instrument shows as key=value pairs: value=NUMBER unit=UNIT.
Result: value=142.5 unit=mph
